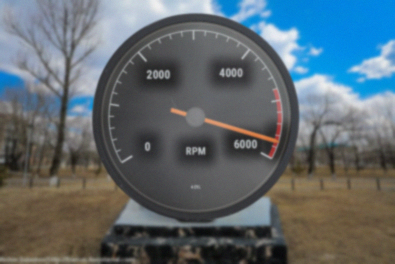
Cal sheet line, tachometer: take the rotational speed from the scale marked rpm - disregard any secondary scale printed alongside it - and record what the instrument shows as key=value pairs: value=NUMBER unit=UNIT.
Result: value=5700 unit=rpm
